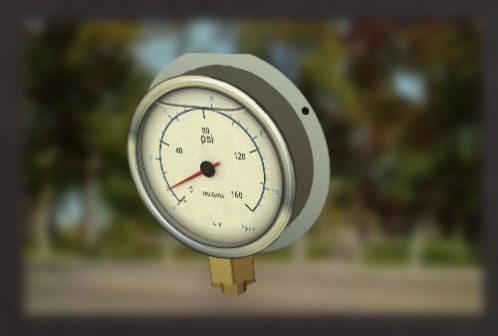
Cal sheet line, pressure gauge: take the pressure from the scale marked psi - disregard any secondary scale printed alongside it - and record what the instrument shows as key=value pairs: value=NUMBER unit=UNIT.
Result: value=10 unit=psi
